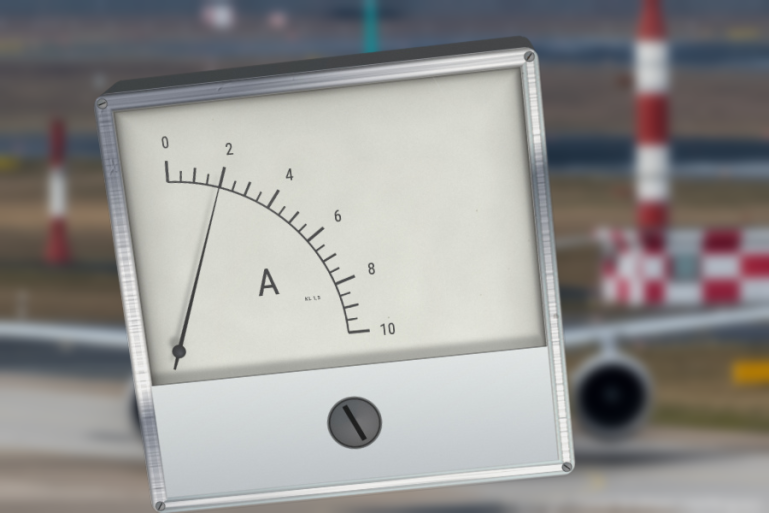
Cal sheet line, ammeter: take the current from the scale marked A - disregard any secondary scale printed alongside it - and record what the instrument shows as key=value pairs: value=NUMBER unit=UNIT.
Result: value=2 unit=A
